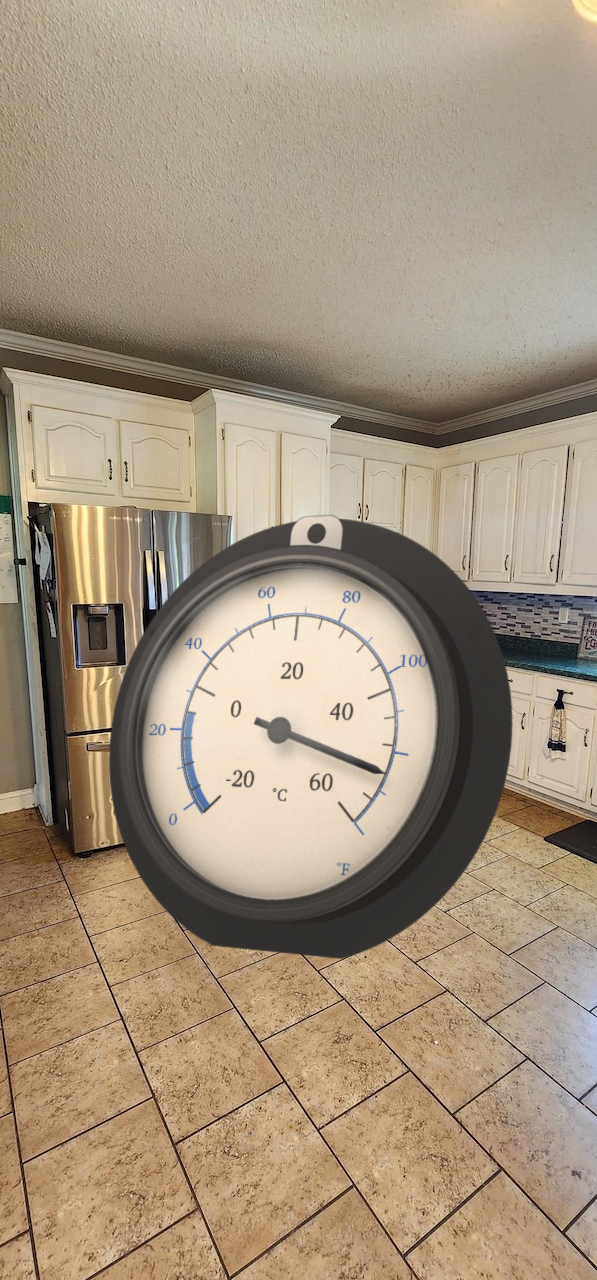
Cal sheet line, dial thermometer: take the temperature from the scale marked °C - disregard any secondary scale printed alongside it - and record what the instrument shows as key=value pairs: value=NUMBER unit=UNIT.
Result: value=52 unit=°C
